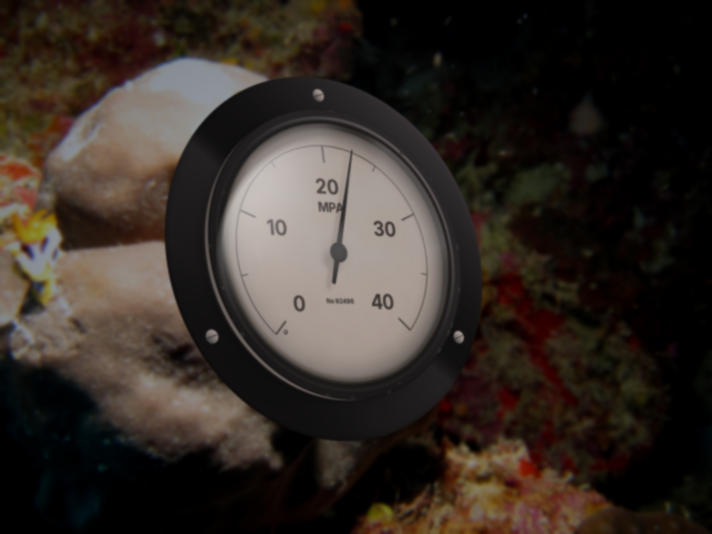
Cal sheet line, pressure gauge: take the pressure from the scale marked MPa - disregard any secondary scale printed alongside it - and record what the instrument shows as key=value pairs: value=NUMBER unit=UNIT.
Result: value=22.5 unit=MPa
